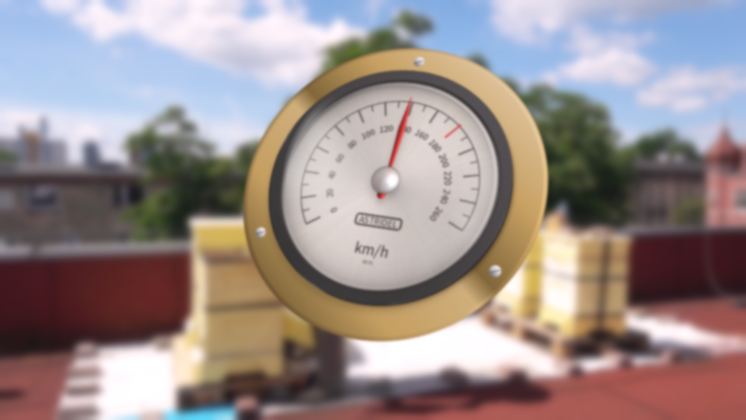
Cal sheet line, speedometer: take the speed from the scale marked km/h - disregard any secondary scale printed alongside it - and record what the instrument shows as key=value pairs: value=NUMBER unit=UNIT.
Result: value=140 unit=km/h
